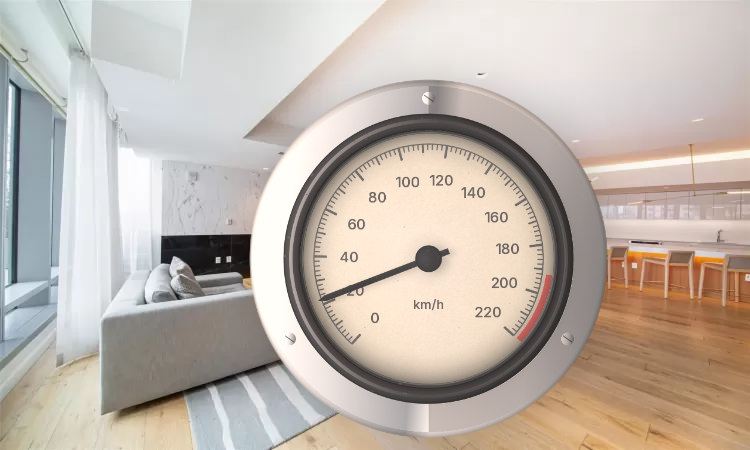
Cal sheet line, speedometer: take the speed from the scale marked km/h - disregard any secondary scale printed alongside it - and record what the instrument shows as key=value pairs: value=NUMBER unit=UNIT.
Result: value=22 unit=km/h
